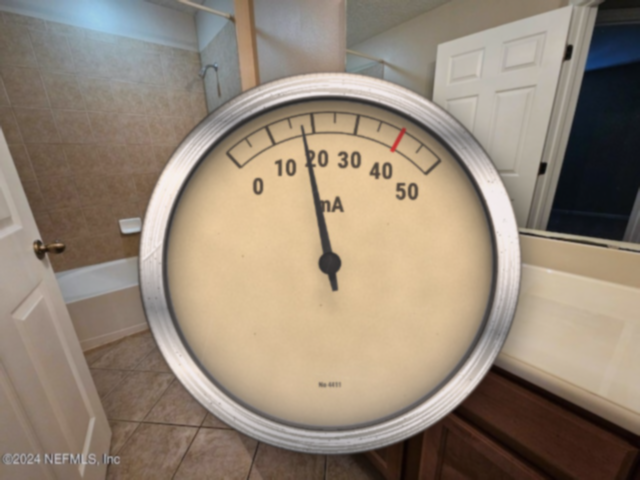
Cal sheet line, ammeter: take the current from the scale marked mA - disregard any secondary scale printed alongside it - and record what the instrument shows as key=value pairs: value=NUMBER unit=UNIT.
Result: value=17.5 unit=mA
